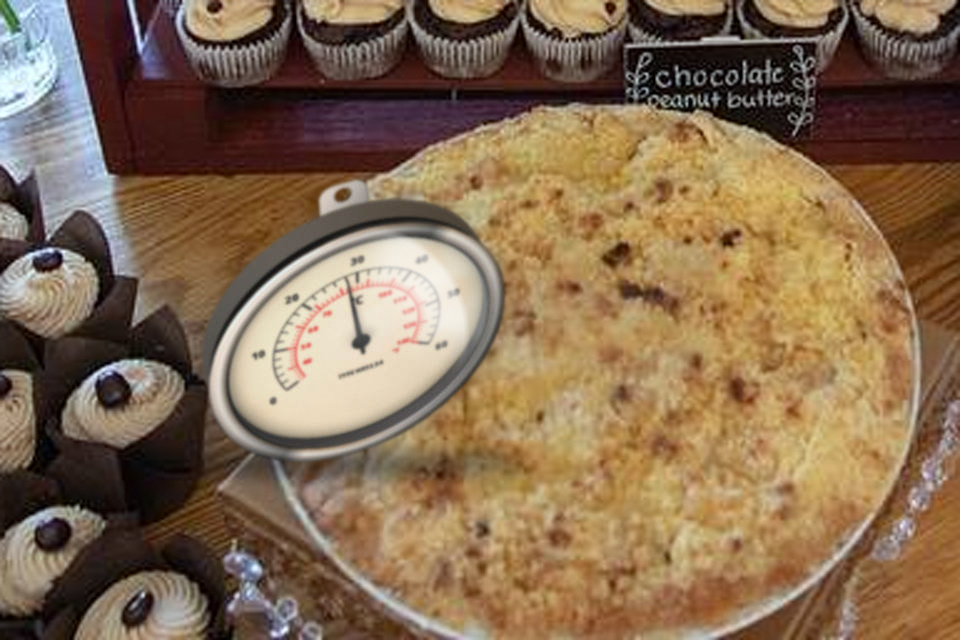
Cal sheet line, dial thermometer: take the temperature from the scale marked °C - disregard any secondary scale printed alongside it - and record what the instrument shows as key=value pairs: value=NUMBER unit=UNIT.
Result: value=28 unit=°C
